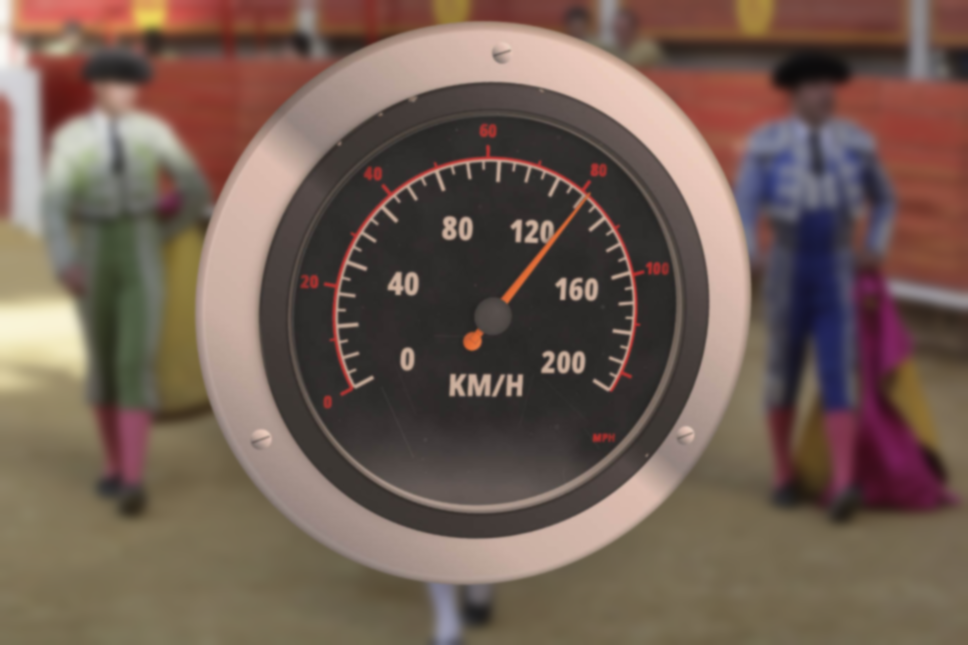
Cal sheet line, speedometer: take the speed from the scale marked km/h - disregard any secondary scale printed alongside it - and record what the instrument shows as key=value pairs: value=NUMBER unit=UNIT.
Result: value=130 unit=km/h
